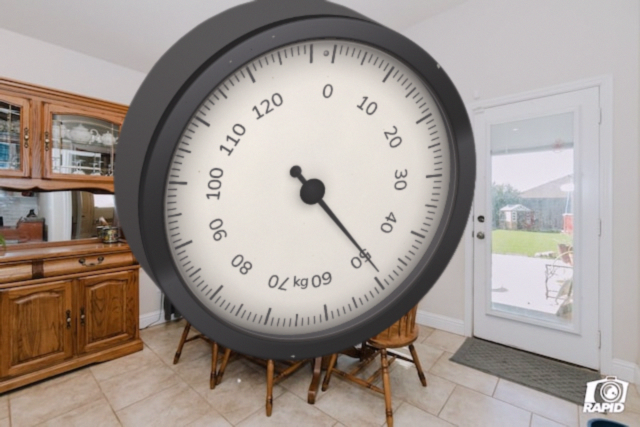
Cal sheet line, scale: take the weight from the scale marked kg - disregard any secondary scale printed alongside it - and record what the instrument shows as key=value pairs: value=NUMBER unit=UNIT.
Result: value=49 unit=kg
